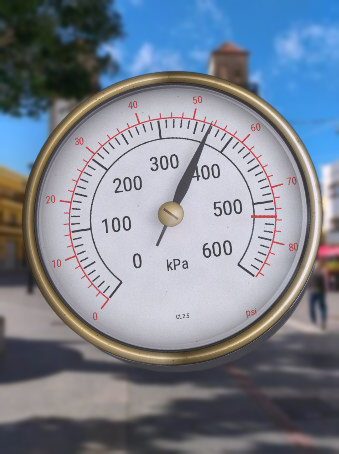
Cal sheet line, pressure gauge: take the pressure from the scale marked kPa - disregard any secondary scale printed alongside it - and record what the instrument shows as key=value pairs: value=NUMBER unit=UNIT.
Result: value=370 unit=kPa
